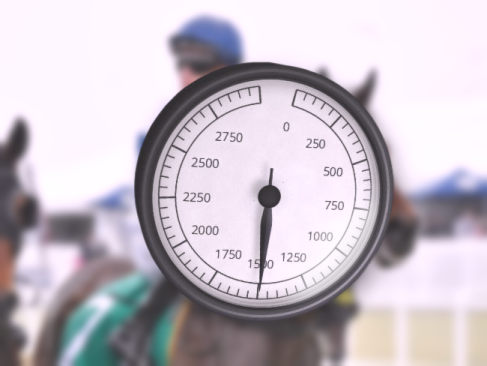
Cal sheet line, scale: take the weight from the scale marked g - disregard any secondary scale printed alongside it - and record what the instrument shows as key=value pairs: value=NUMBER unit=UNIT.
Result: value=1500 unit=g
